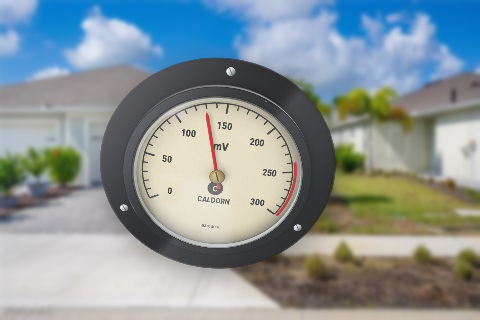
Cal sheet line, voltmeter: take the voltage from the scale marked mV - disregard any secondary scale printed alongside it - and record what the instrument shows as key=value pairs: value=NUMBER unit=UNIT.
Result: value=130 unit=mV
